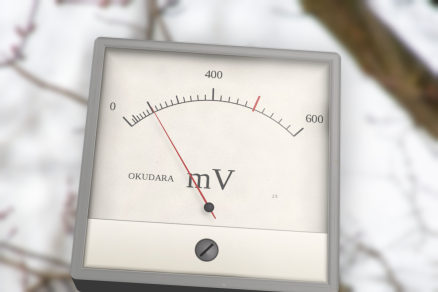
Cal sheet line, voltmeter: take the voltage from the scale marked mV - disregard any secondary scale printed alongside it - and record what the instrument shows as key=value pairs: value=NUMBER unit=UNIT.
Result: value=200 unit=mV
